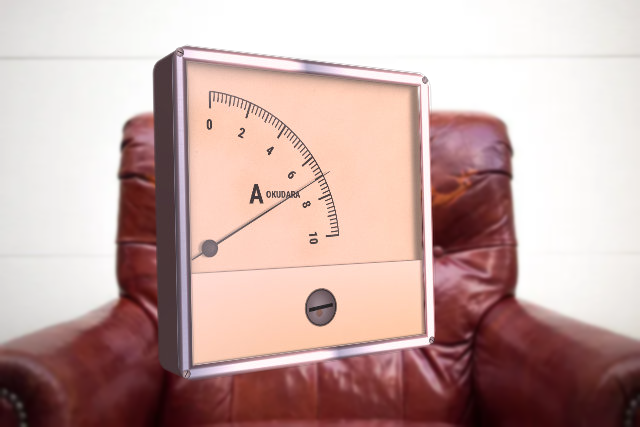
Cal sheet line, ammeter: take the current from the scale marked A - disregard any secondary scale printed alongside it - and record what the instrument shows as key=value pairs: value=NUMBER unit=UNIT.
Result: value=7 unit=A
